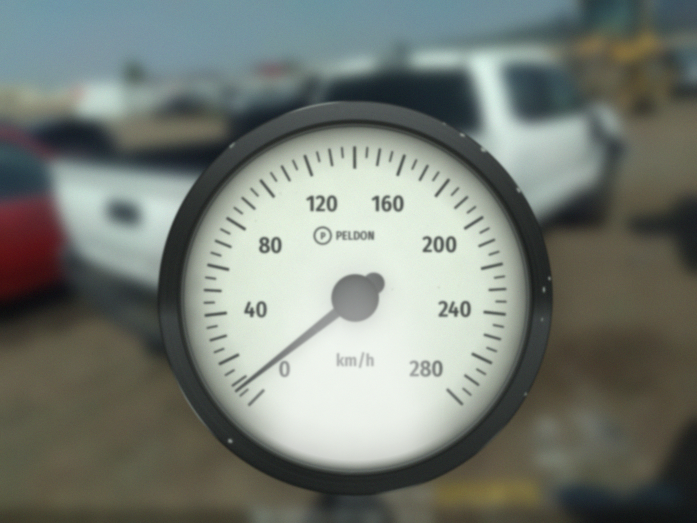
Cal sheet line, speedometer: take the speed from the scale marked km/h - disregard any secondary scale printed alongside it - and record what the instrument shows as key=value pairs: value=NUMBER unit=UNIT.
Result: value=7.5 unit=km/h
